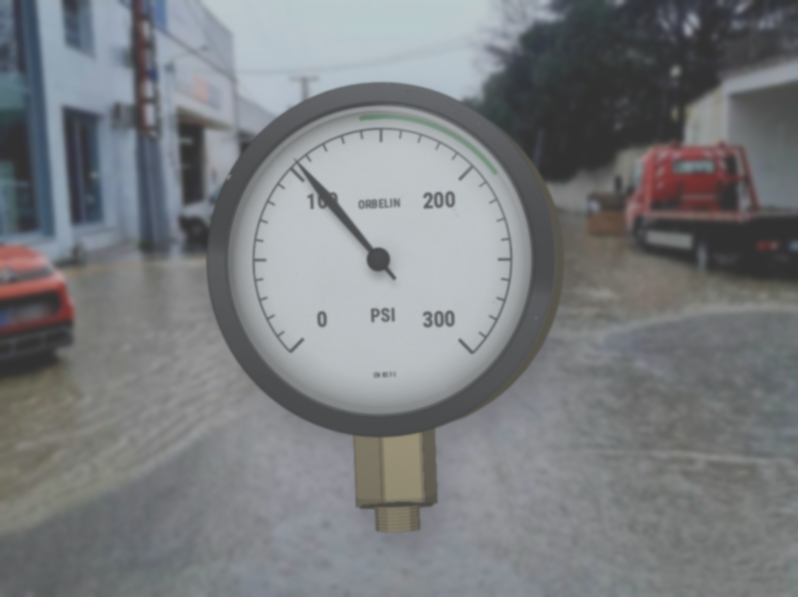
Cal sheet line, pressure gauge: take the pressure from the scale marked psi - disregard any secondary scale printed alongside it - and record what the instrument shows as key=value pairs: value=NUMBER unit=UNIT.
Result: value=105 unit=psi
